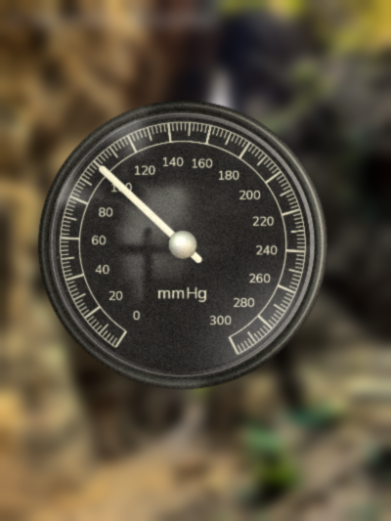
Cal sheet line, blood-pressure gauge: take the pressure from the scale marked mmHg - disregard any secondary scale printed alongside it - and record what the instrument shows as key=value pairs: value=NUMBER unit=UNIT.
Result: value=100 unit=mmHg
